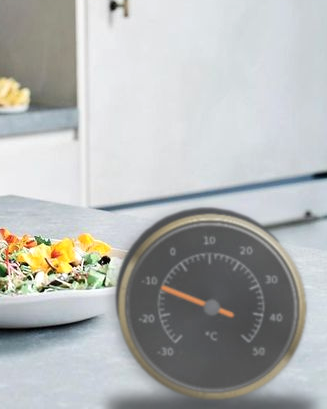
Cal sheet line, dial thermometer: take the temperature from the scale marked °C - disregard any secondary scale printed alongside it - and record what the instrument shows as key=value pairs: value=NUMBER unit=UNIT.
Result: value=-10 unit=°C
